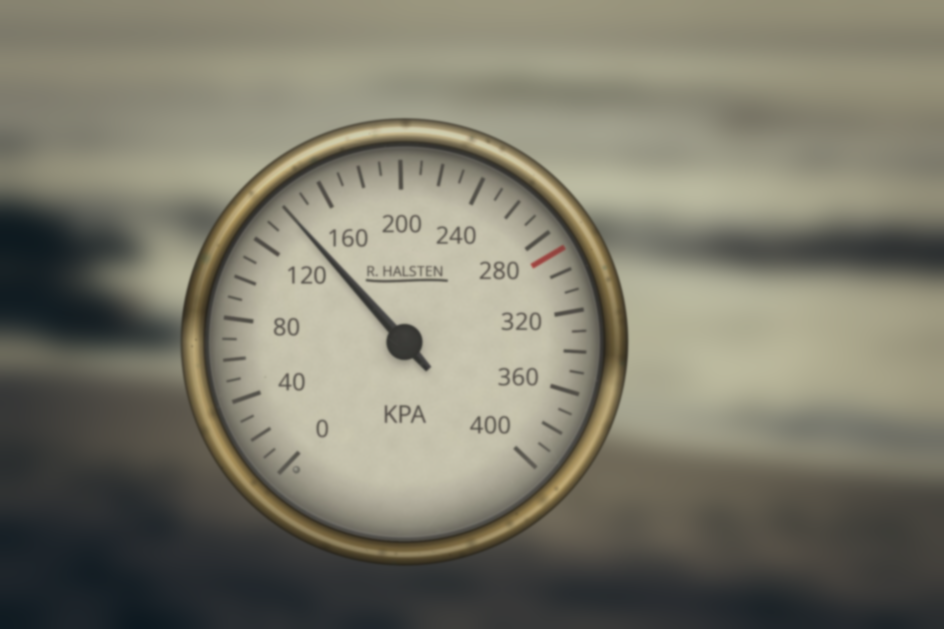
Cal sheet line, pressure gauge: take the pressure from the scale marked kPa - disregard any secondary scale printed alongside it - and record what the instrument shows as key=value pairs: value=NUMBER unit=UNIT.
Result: value=140 unit=kPa
